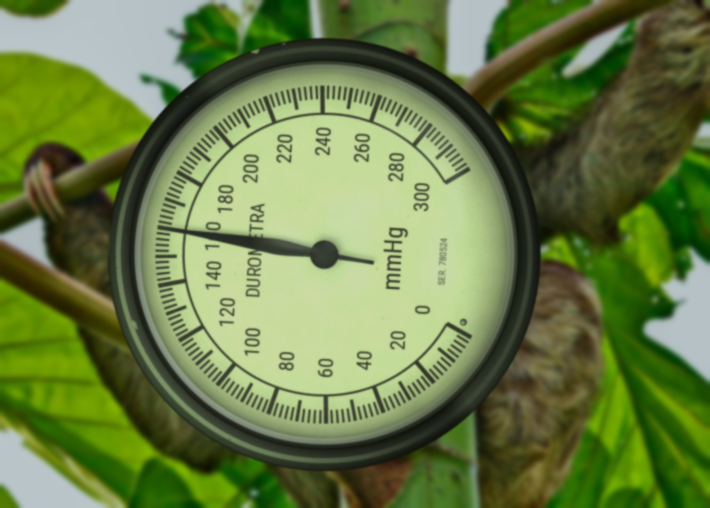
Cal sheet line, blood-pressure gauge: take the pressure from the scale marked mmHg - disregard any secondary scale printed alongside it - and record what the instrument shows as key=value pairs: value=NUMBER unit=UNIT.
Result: value=160 unit=mmHg
